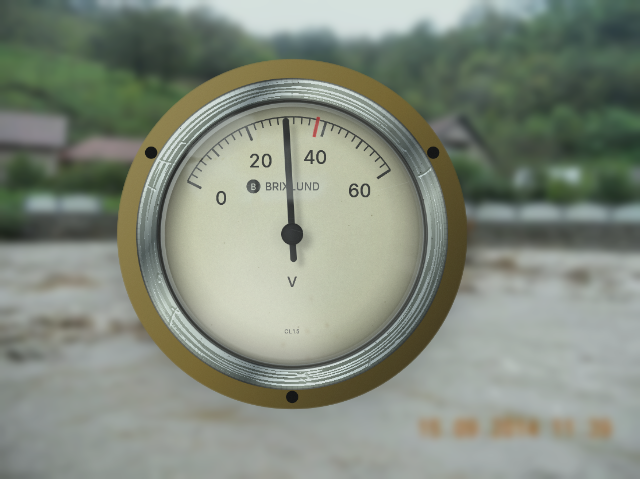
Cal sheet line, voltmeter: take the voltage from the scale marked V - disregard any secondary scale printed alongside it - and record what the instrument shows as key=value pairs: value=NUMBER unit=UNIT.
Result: value=30 unit=V
